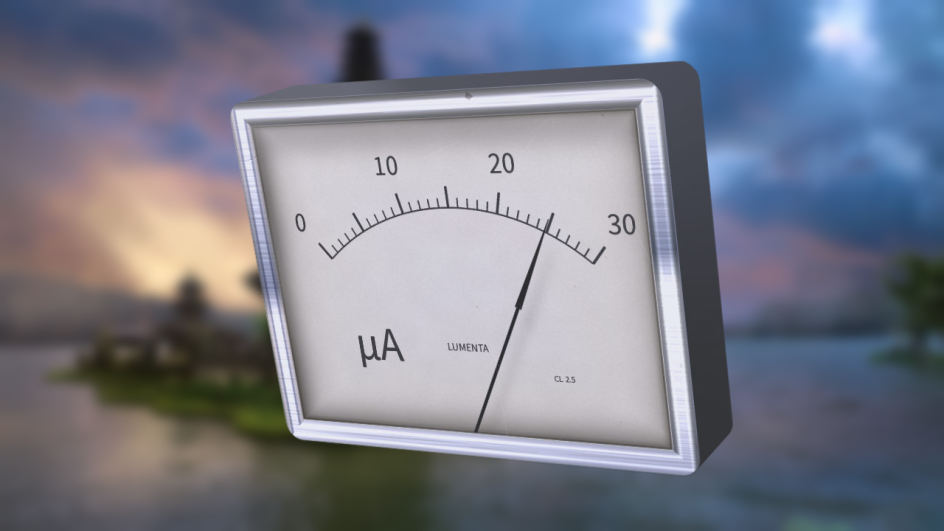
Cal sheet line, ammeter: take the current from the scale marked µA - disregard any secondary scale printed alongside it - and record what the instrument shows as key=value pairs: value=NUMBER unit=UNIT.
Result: value=25 unit=µA
